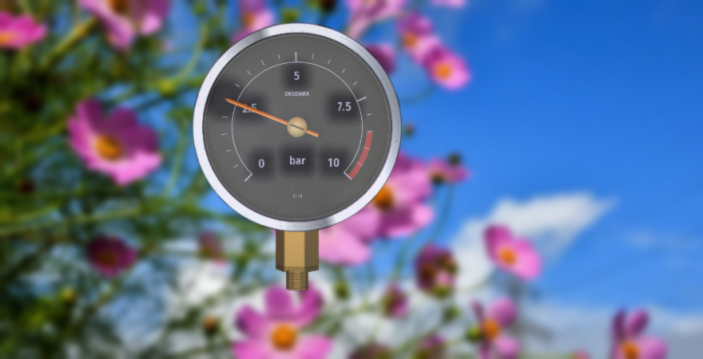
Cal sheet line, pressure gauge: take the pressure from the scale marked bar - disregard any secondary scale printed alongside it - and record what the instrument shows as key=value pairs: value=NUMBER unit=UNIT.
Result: value=2.5 unit=bar
